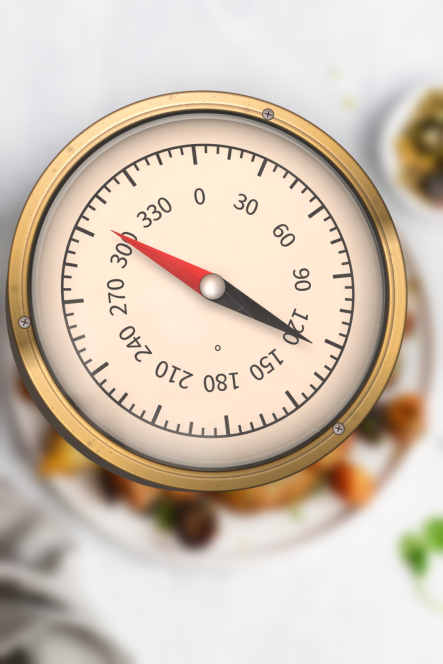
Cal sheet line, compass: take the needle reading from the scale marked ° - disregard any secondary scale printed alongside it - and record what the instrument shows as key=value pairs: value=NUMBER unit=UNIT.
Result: value=305 unit=°
